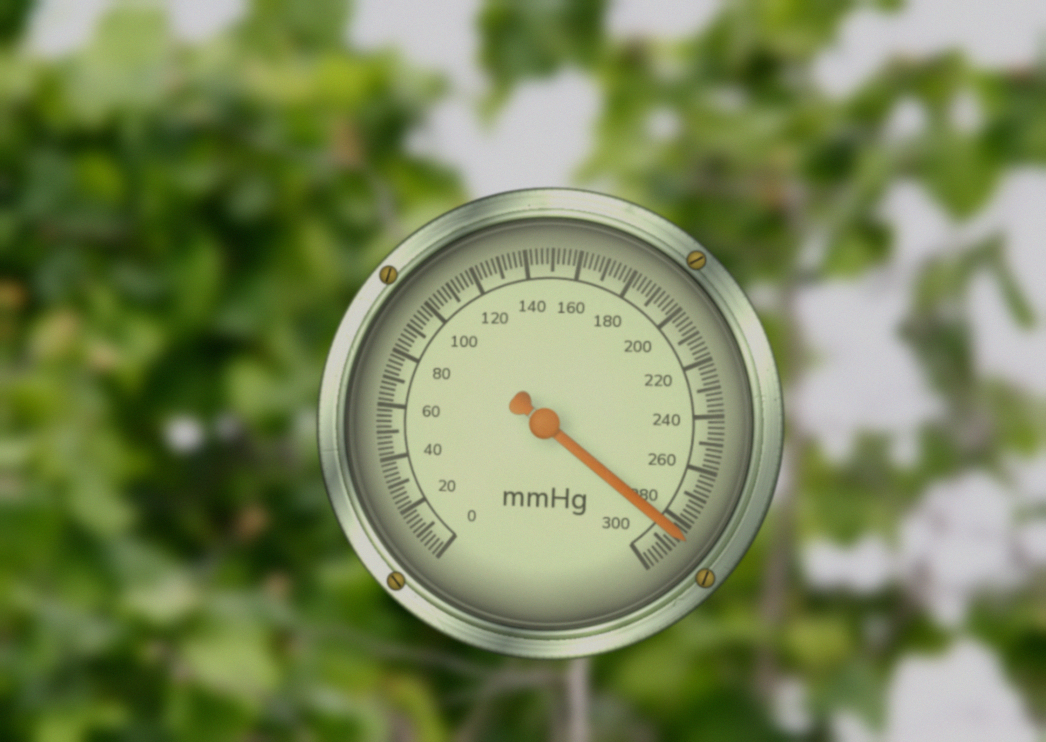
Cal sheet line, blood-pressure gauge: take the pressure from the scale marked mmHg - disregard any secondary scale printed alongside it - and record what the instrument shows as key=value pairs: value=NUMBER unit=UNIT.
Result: value=284 unit=mmHg
